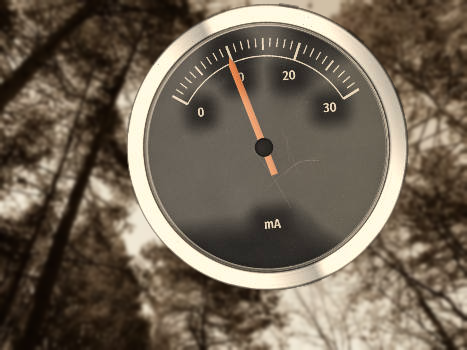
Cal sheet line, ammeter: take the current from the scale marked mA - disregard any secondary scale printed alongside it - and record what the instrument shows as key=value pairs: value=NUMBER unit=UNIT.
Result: value=10 unit=mA
